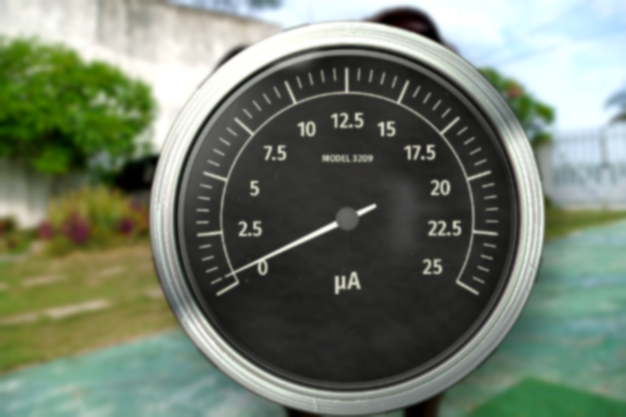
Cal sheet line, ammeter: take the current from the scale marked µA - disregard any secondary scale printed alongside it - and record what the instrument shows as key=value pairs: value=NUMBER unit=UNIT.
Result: value=0.5 unit=µA
